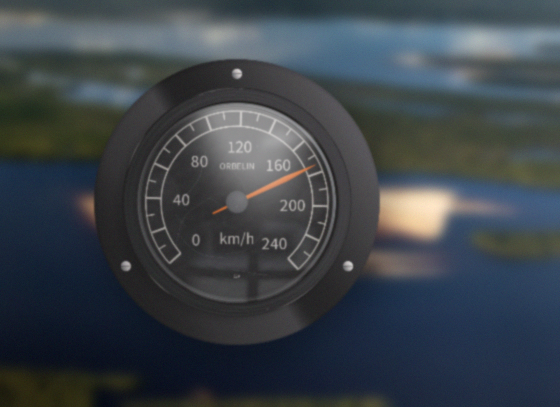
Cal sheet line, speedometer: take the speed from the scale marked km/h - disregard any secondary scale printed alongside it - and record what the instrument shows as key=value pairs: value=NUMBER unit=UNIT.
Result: value=175 unit=km/h
